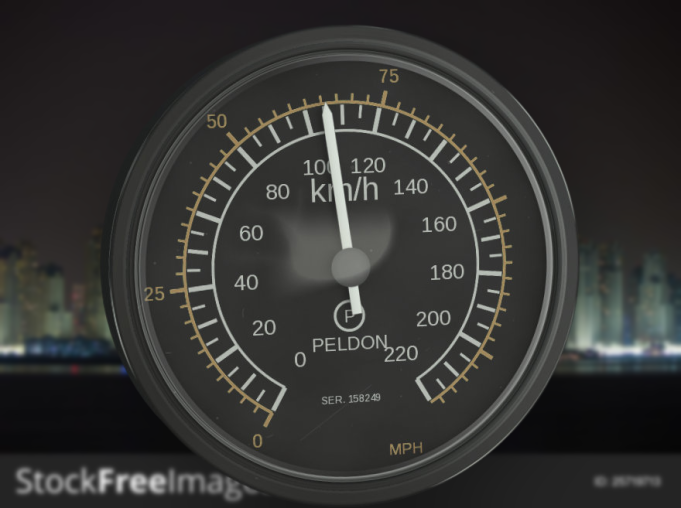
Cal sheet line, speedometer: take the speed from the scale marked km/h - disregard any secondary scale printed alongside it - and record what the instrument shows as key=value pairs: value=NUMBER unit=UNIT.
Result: value=105 unit=km/h
